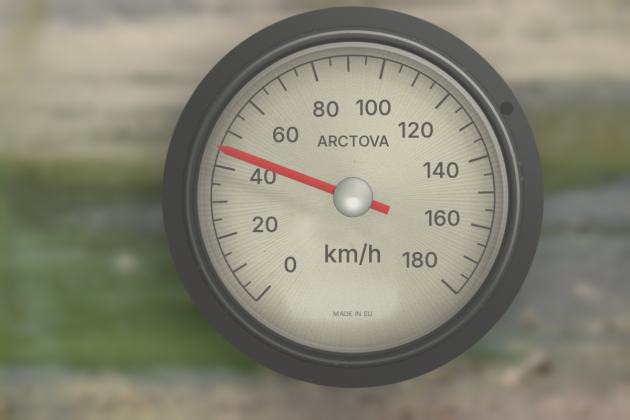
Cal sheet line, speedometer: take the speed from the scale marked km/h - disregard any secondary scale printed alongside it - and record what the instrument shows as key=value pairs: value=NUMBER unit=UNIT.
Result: value=45 unit=km/h
